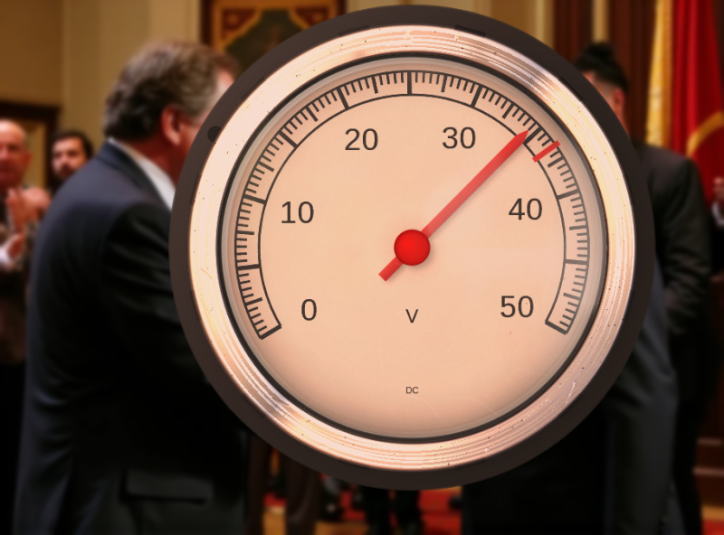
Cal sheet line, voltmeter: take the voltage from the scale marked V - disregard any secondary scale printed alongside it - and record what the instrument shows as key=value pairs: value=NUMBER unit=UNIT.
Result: value=34.5 unit=V
